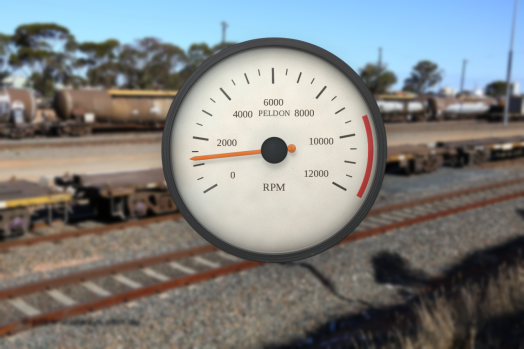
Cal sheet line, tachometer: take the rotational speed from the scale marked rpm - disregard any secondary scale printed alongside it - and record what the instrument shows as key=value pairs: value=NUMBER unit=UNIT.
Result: value=1250 unit=rpm
